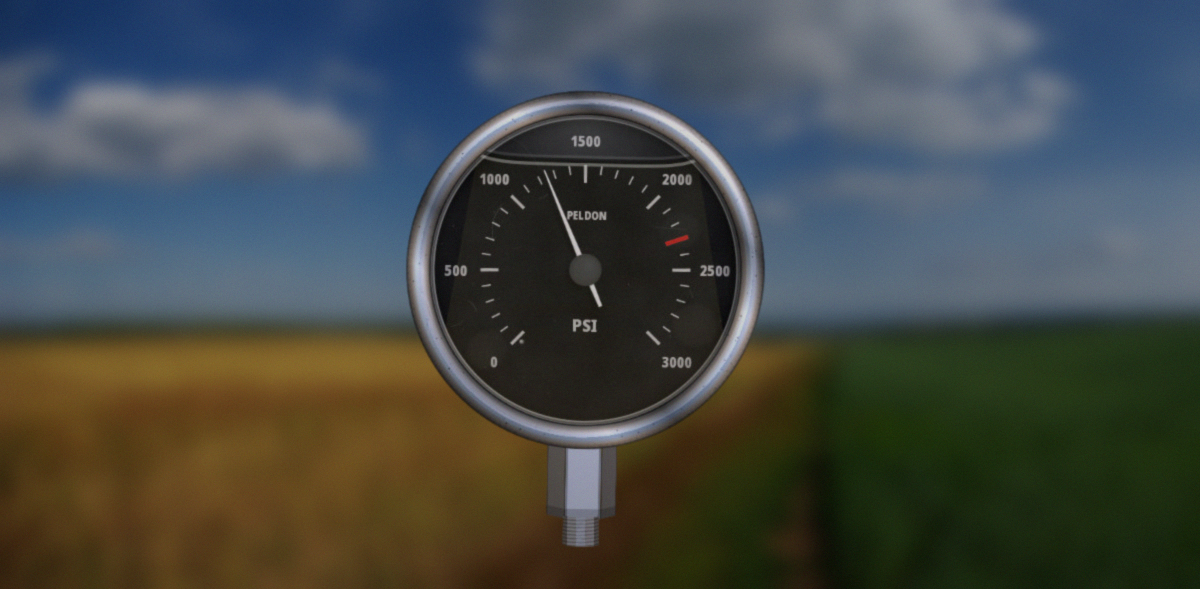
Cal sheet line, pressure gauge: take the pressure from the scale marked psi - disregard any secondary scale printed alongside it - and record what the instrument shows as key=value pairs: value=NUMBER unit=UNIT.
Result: value=1250 unit=psi
